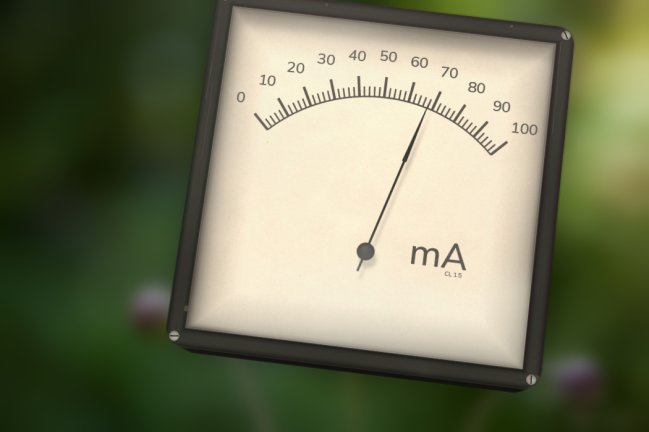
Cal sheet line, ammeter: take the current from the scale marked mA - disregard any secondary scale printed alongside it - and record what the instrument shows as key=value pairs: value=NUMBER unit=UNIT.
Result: value=68 unit=mA
